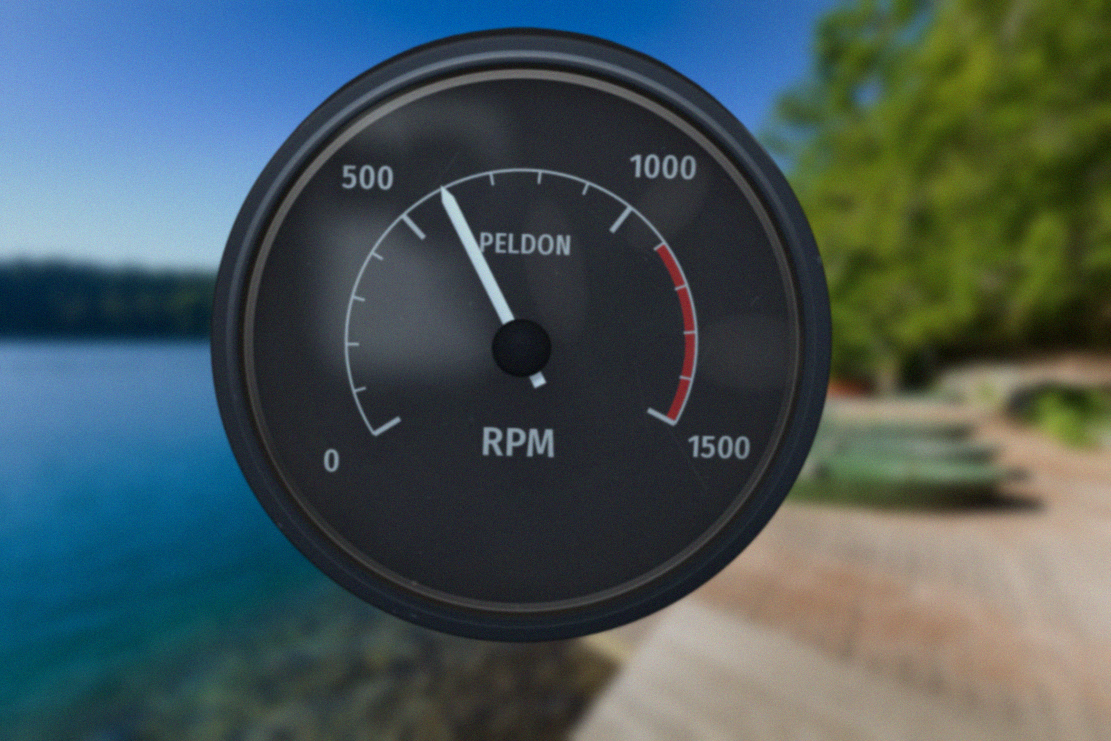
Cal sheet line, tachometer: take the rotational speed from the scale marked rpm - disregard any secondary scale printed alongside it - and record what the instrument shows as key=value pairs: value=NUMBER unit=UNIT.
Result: value=600 unit=rpm
